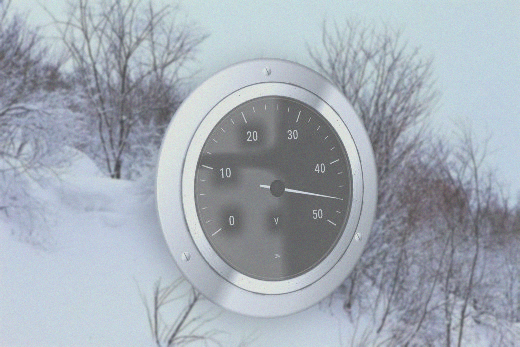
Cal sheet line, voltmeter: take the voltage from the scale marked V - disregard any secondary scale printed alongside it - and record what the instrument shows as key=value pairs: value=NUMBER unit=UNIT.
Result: value=46 unit=V
